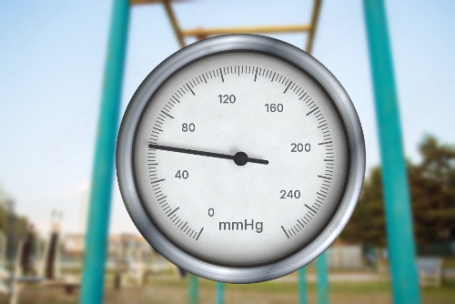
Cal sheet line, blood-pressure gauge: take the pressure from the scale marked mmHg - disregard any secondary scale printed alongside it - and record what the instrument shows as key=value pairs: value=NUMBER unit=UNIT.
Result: value=60 unit=mmHg
